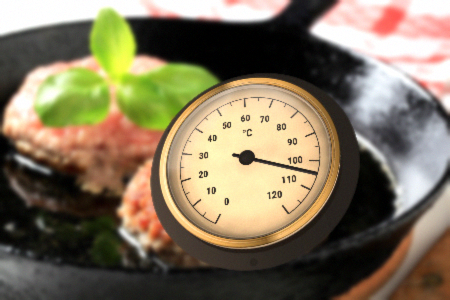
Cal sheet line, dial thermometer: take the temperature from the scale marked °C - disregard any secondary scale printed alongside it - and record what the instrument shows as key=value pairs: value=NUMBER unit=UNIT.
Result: value=105 unit=°C
